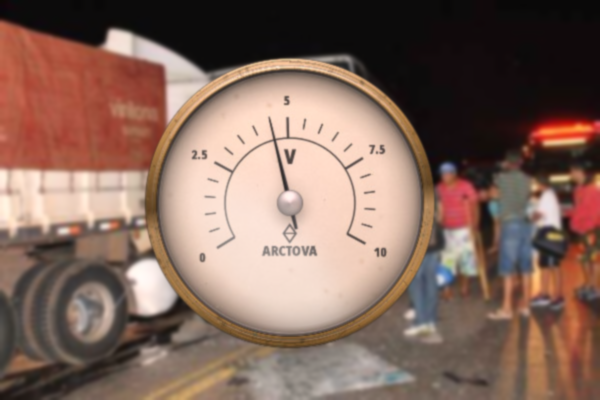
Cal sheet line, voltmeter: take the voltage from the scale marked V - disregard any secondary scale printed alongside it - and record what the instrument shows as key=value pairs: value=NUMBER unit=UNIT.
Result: value=4.5 unit=V
